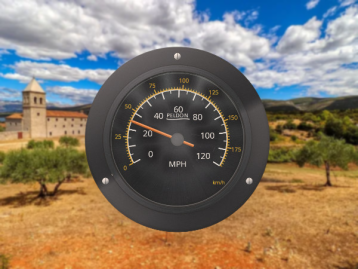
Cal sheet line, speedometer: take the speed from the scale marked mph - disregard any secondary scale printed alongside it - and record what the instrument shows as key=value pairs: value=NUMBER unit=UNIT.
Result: value=25 unit=mph
